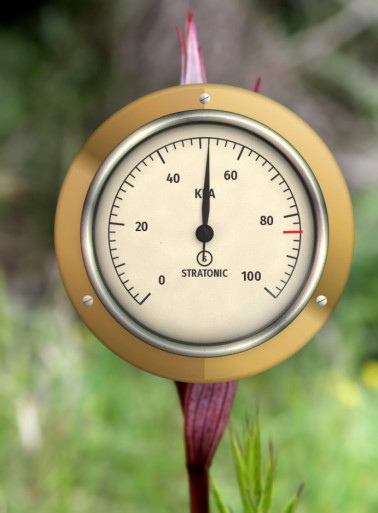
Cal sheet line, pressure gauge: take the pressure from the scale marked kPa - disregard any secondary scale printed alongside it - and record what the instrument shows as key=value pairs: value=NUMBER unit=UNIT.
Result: value=52 unit=kPa
